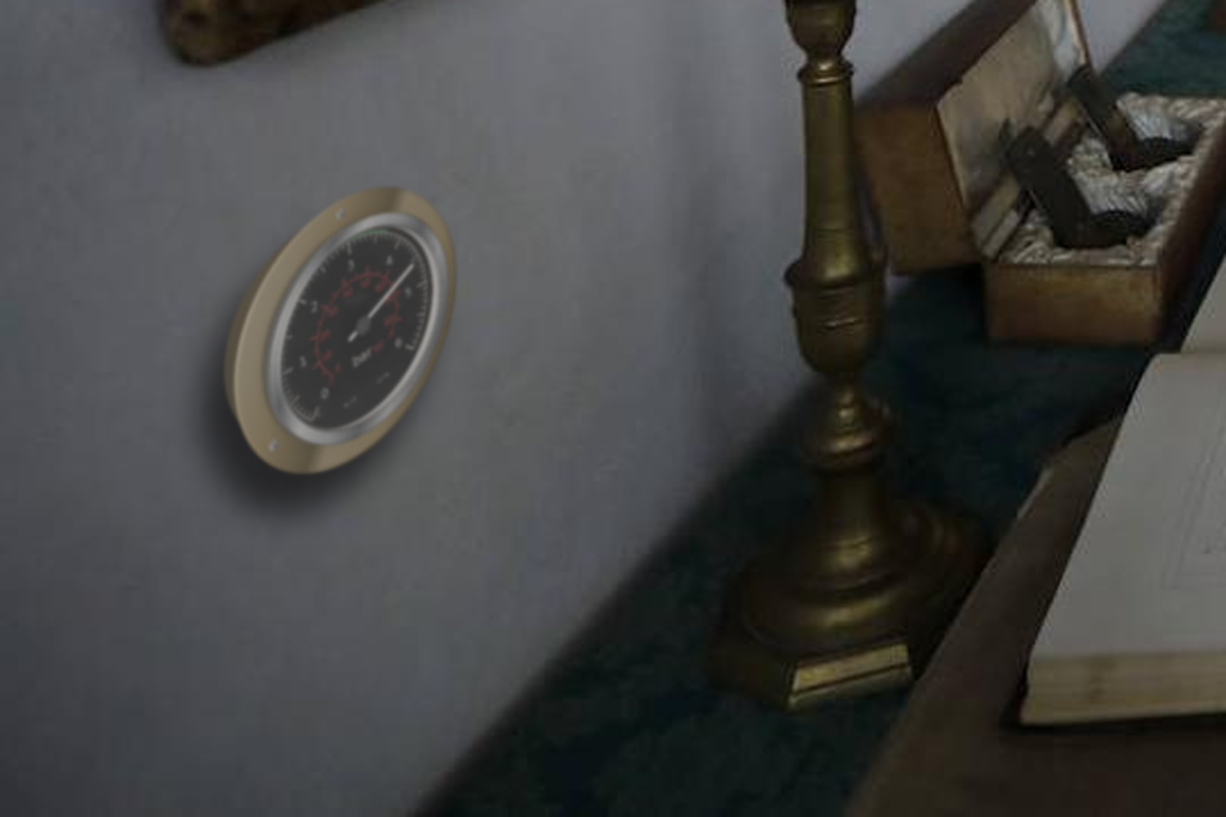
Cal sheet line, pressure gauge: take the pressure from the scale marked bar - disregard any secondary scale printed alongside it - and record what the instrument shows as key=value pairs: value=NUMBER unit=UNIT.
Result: value=4.5 unit=bar
